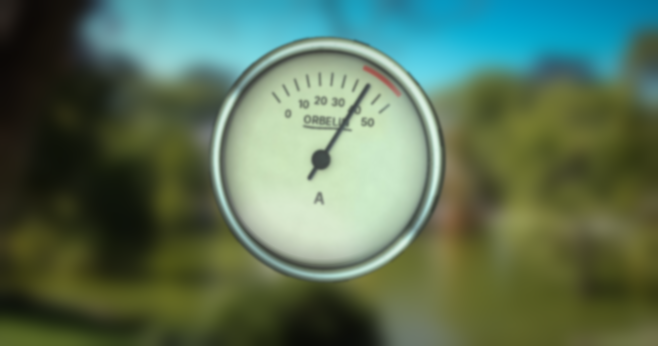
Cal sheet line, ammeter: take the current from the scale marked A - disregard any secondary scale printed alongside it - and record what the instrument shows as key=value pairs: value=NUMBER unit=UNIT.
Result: value=40 unit=A
